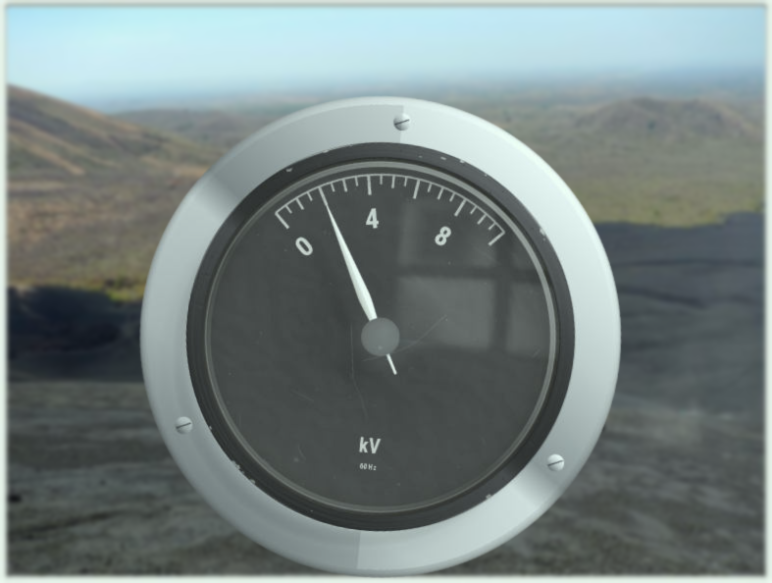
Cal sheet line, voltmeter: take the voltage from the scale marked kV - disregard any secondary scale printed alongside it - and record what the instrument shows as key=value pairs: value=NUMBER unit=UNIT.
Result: value=2 unit=kV
